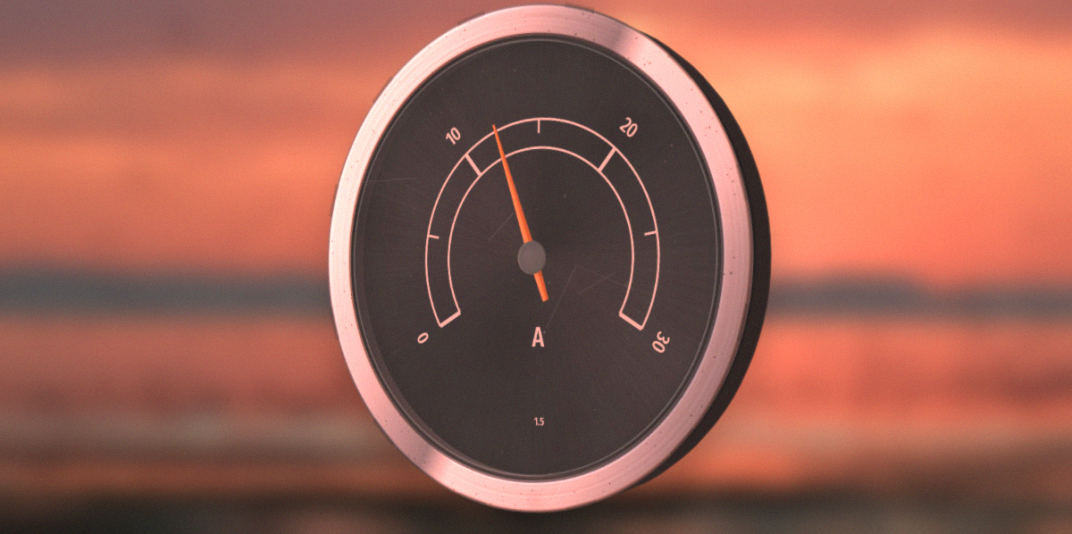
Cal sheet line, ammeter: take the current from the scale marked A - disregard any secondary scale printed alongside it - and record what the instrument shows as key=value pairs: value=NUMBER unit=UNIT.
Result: value=12.5 unit=A
